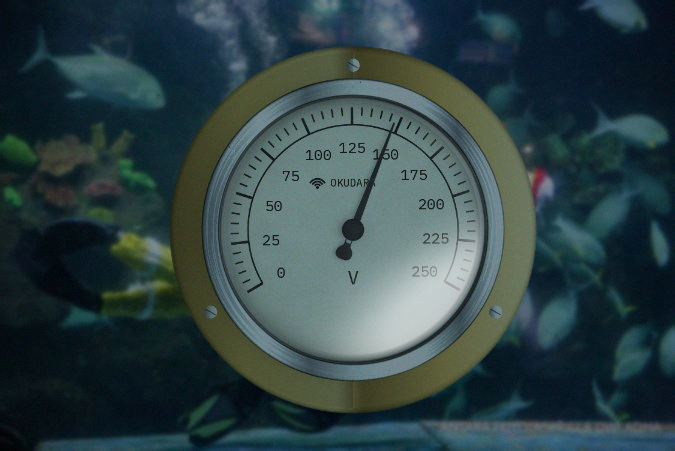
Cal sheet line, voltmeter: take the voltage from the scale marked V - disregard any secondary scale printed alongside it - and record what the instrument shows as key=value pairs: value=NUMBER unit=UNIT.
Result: value=147.5 unit=V
